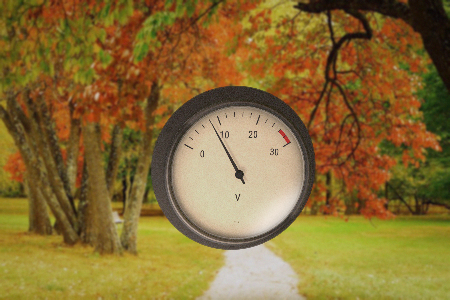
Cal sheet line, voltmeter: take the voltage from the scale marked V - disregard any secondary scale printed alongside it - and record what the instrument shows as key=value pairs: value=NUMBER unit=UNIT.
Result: value=8 unit=V
